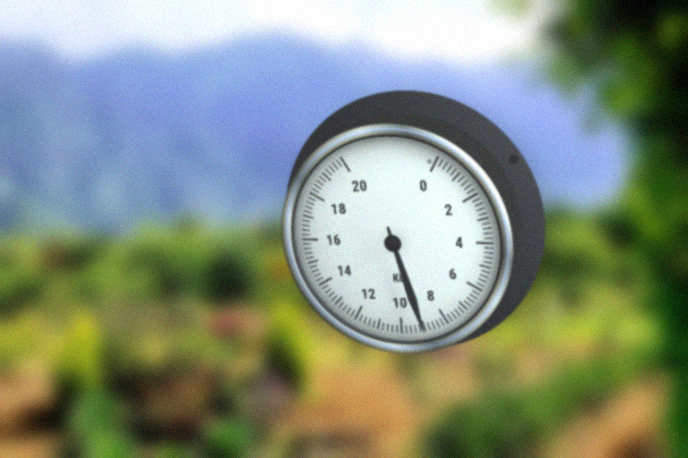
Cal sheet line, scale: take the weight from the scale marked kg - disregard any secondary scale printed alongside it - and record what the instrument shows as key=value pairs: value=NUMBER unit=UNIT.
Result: value=9 unit=kg
